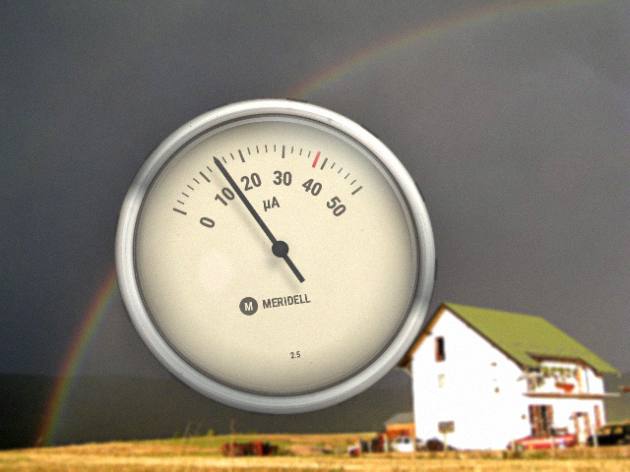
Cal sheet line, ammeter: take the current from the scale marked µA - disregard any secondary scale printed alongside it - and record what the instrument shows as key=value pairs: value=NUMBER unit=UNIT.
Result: value=14 unit=µA
